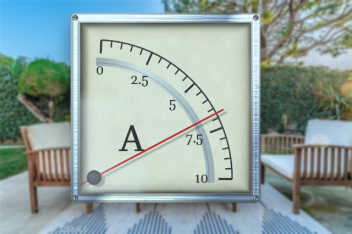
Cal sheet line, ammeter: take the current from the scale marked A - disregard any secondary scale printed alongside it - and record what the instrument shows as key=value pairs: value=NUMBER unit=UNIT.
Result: value=6.75 unit=A
